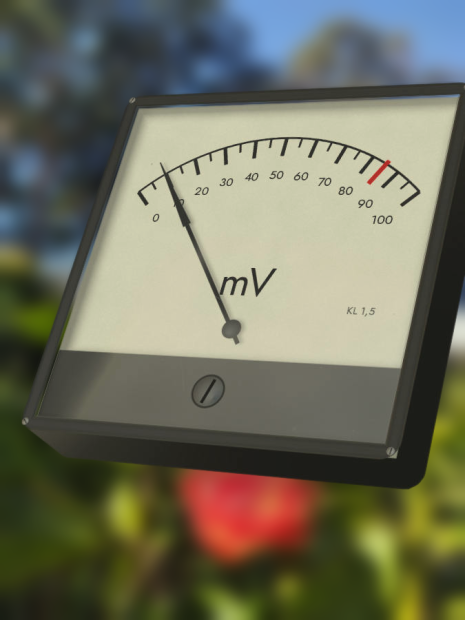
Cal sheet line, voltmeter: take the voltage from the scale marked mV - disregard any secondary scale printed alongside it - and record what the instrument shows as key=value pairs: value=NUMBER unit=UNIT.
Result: value=10 unit=mV
